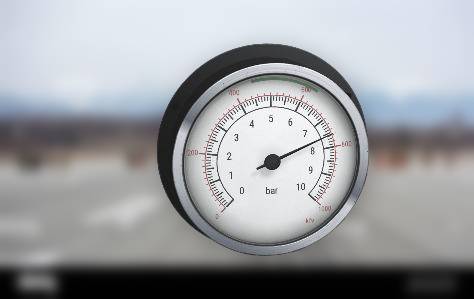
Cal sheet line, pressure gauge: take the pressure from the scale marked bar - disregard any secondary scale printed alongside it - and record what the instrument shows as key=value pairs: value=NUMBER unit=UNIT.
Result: value=7.5 unit=bar
